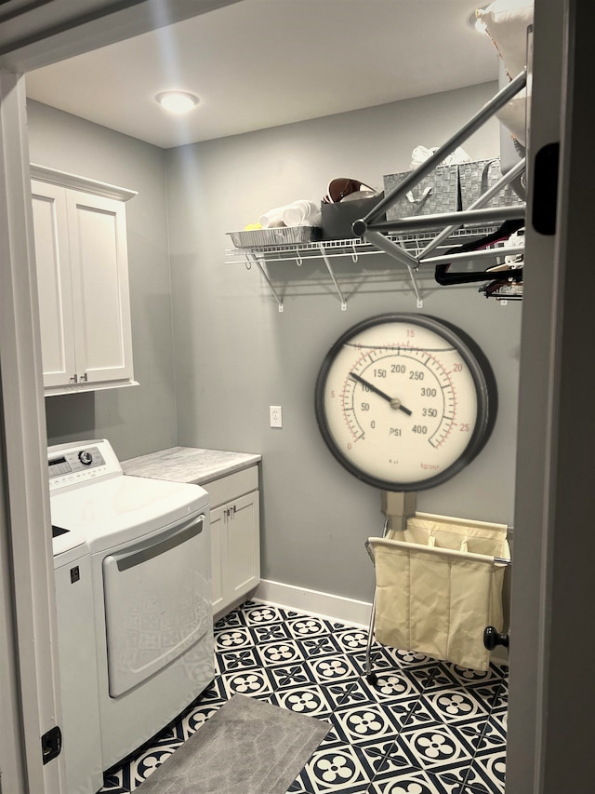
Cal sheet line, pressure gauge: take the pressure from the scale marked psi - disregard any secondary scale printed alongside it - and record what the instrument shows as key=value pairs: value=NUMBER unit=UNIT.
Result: value=110 unit=psi
